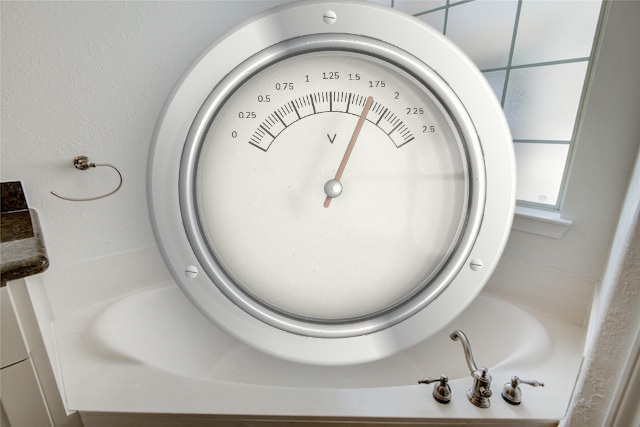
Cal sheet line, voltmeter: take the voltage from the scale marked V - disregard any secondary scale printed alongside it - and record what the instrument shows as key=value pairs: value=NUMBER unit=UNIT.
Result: value=1.75 unit=V
